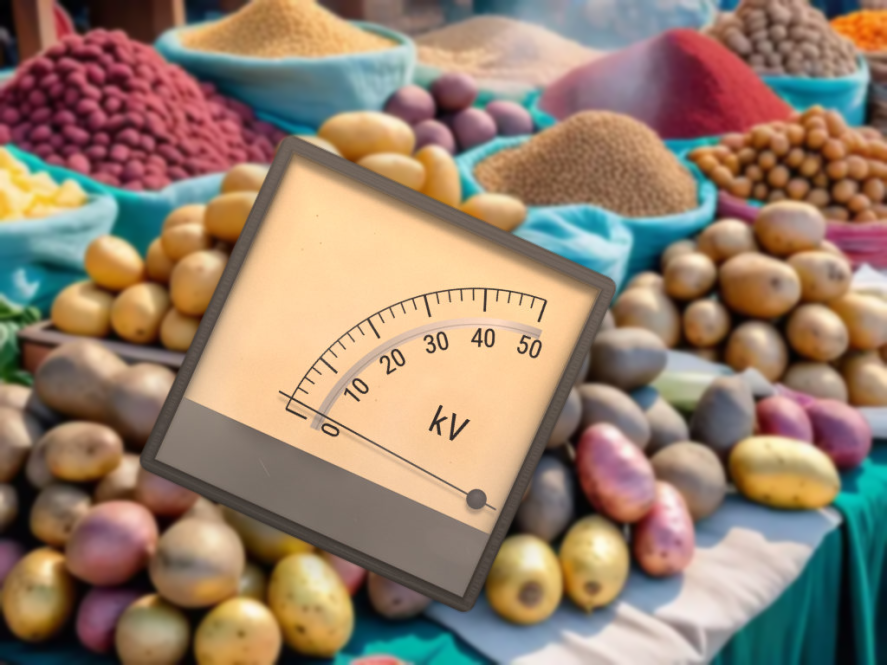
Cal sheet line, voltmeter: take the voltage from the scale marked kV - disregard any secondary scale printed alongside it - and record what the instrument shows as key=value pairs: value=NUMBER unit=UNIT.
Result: value=2 unit=kV
